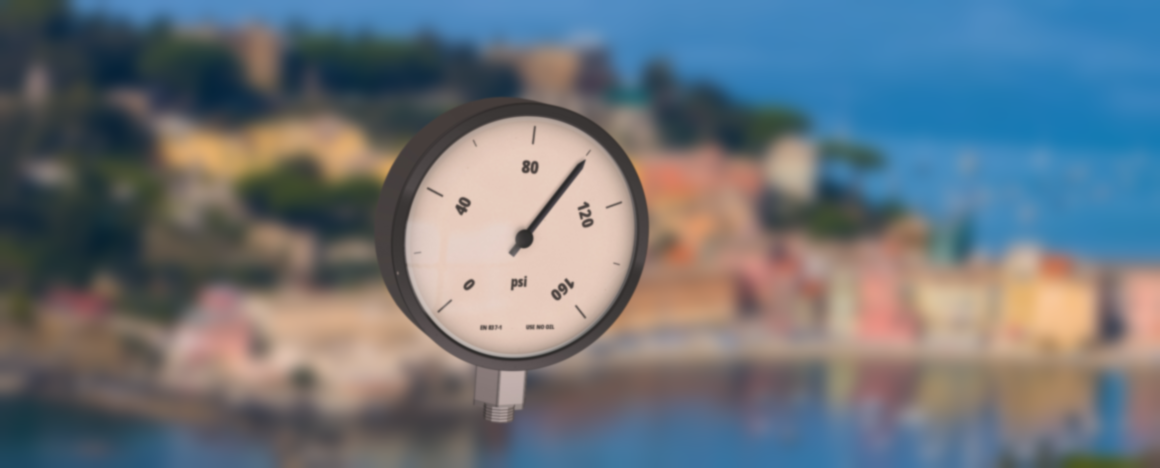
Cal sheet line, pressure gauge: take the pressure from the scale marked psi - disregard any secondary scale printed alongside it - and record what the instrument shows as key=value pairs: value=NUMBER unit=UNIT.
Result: value=100 unit=psi
